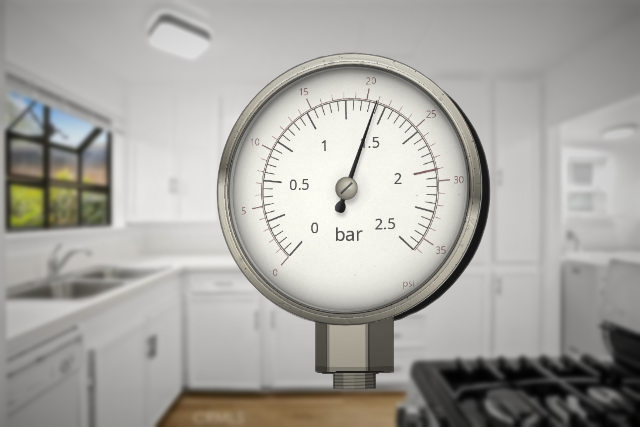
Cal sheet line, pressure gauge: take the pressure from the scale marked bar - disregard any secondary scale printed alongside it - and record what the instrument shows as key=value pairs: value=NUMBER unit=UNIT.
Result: value=1.45 unit=bar
